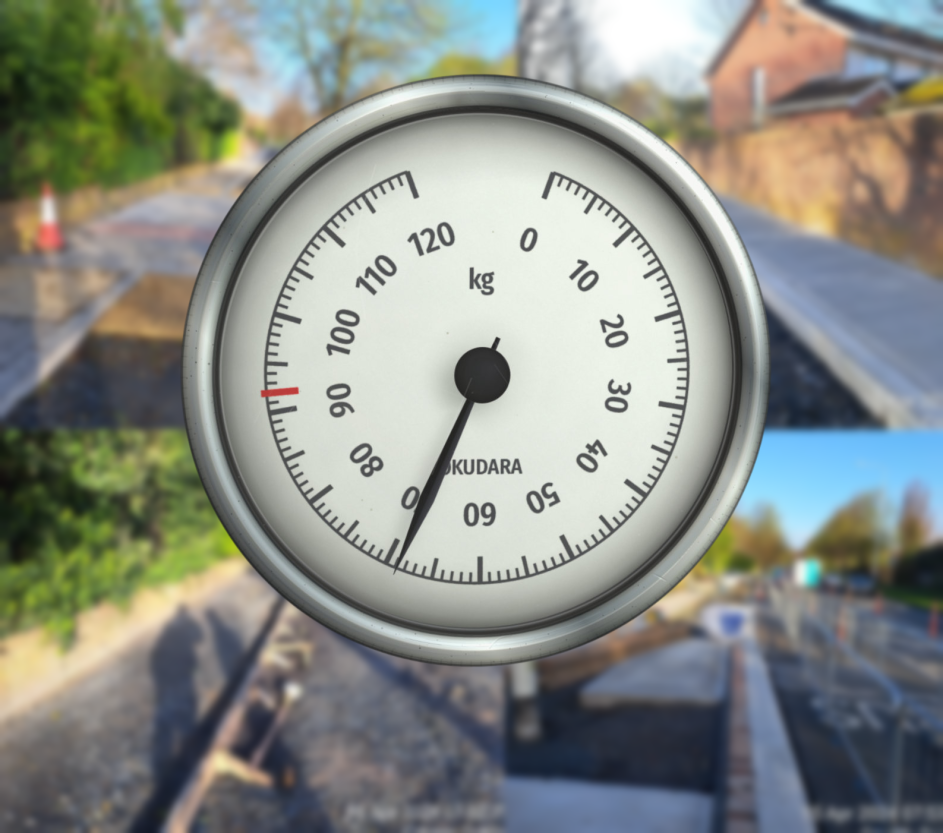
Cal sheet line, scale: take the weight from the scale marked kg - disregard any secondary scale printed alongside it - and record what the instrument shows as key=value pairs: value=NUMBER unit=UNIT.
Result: value=69 unit=kg
